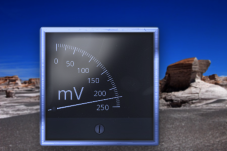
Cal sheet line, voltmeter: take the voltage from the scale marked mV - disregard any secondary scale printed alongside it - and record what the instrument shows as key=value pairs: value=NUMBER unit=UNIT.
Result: value=225 unit=mV
